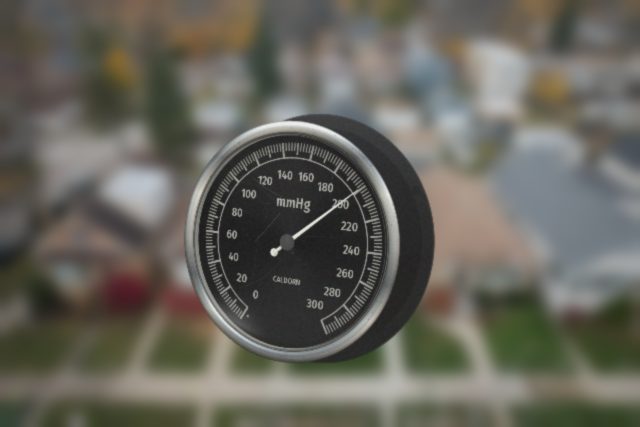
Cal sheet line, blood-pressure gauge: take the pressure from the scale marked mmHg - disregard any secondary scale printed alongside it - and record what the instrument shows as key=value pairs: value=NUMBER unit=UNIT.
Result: value=200 unit=mmHg
